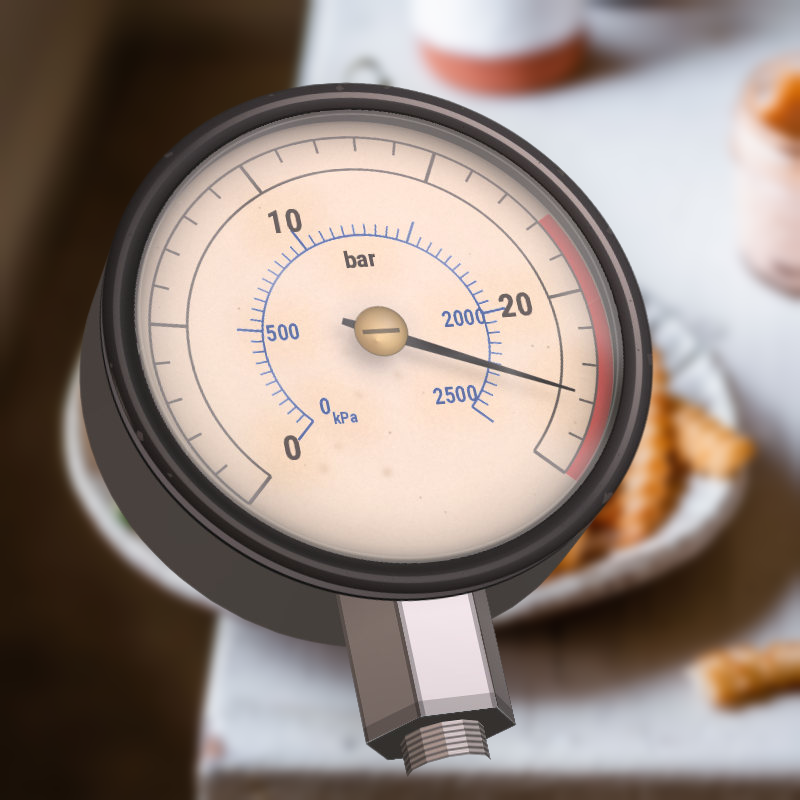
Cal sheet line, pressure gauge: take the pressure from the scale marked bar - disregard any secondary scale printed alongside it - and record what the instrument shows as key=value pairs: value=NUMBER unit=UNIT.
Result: value=23 unit=bar
